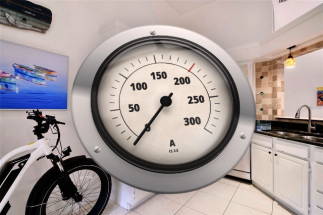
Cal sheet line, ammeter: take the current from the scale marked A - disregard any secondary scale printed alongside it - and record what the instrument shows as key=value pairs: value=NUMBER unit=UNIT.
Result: value=0 unit=A
